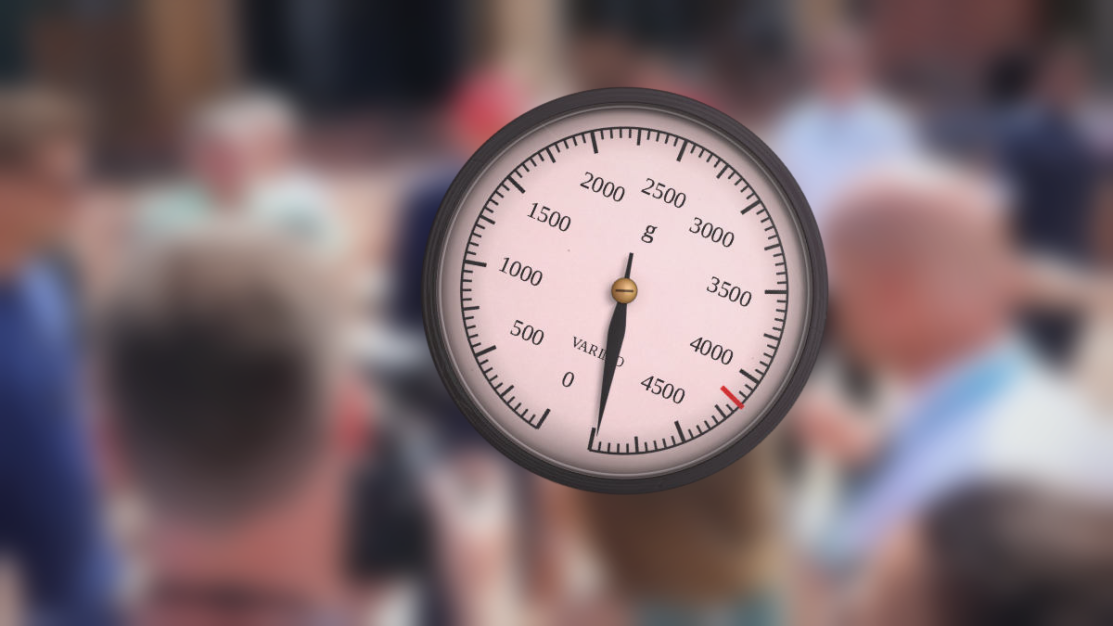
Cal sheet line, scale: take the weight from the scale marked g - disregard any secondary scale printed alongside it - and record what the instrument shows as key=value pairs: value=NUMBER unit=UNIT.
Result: value=4975 unit=g
